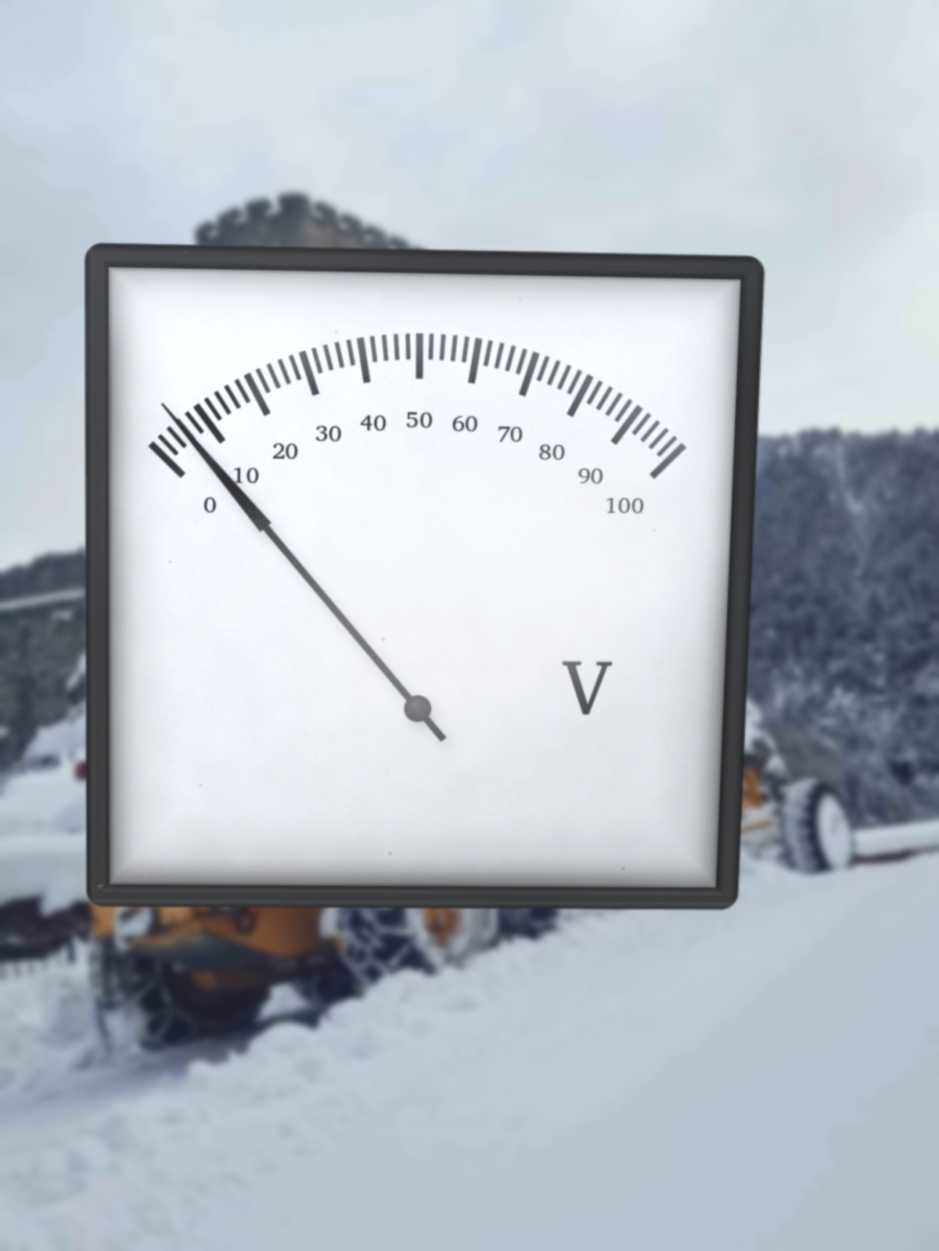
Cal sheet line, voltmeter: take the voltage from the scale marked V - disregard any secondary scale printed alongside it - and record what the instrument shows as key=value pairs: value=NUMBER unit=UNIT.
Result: value=6 unit=V
